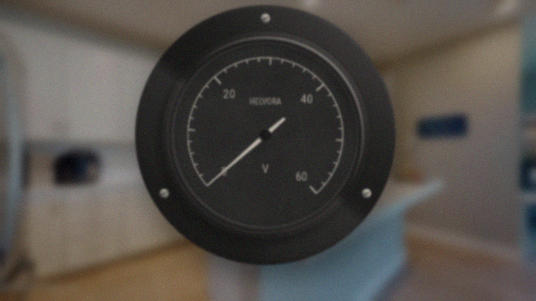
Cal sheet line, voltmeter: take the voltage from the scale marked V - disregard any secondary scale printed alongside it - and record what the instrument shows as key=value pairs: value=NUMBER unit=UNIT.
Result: value=0 unit=V
